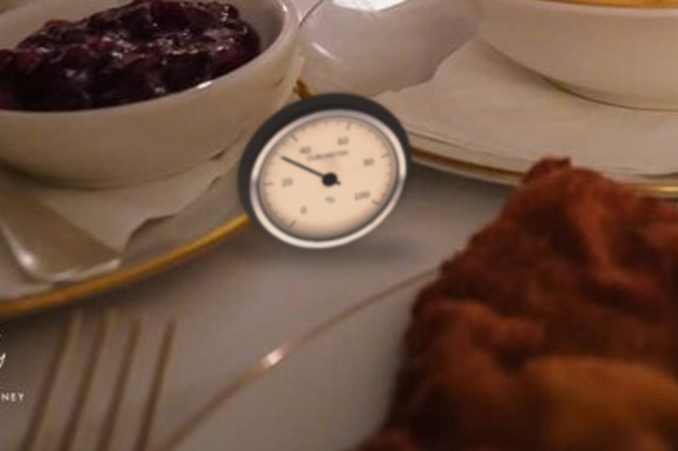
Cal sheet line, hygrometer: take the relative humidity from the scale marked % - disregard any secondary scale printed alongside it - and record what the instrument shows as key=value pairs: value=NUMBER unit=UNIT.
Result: value=32 unit=%
